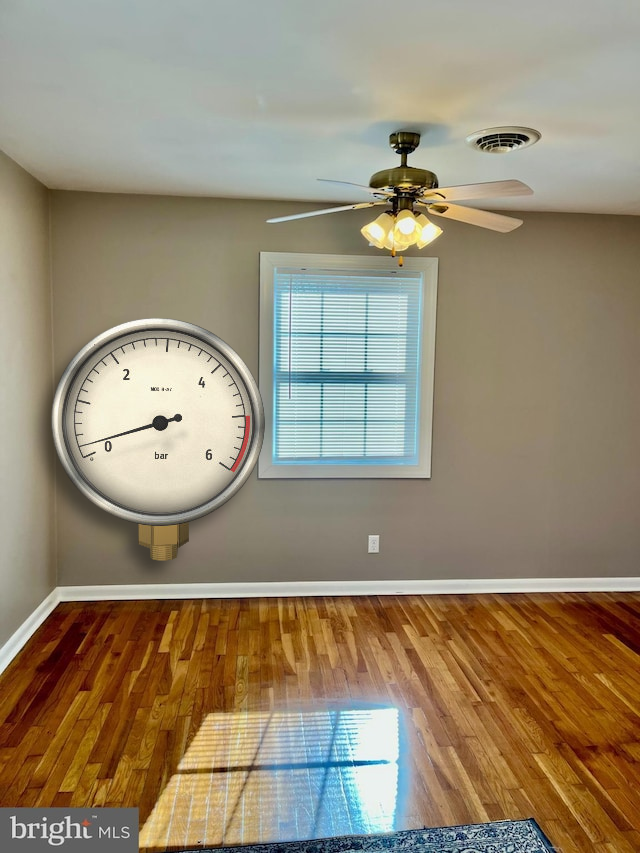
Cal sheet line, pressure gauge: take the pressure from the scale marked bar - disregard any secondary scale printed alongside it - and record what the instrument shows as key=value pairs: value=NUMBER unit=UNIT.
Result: value=0.2 unit=bar
